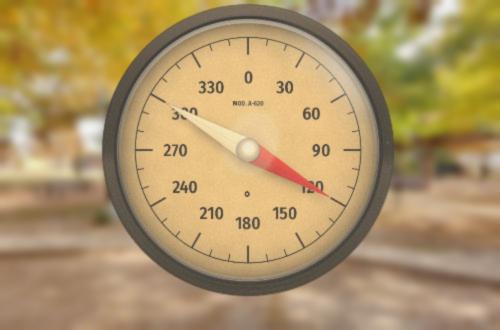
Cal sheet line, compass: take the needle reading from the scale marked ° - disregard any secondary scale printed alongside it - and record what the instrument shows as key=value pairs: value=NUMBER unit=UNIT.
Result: value=120 unit=°
